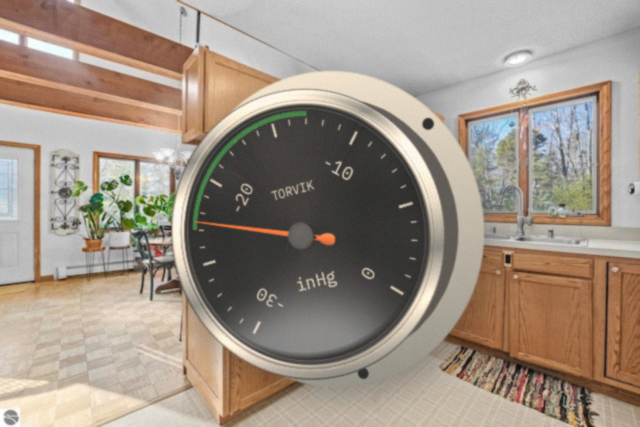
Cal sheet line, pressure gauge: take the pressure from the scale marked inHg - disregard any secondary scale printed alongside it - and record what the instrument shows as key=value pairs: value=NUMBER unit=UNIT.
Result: value=-22.5 unit=inHg
